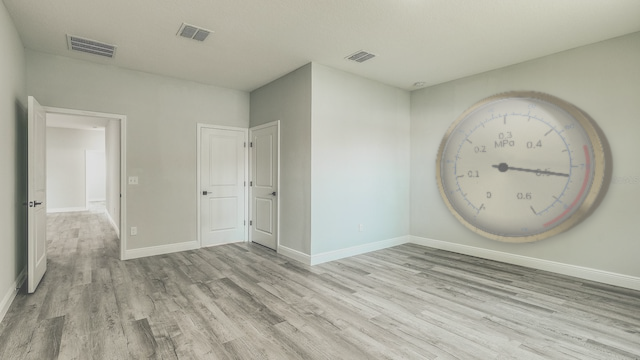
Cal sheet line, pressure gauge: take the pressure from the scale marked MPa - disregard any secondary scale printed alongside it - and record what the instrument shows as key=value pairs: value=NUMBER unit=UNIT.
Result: value=0.5 unit=MPa
